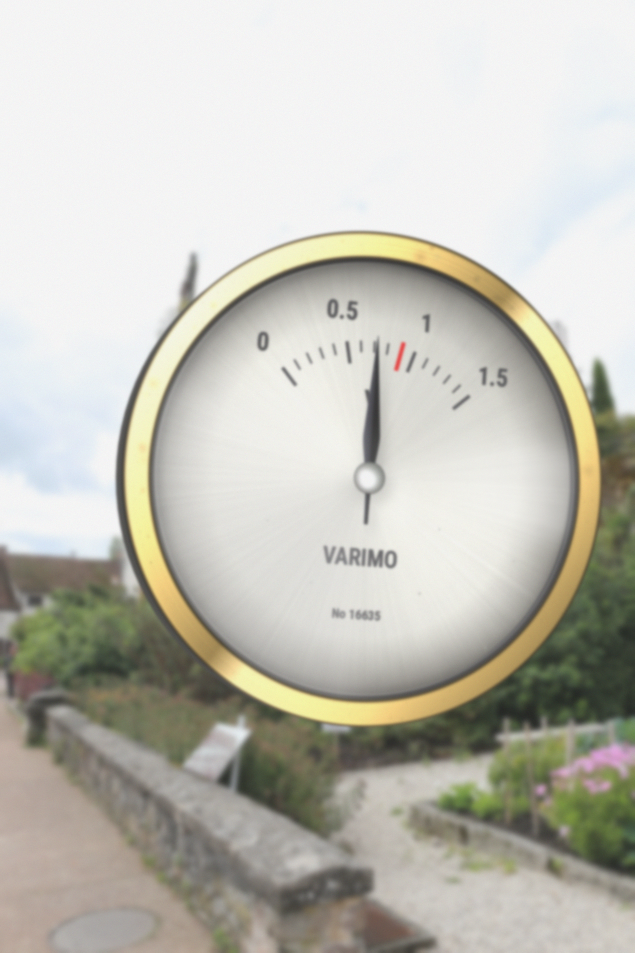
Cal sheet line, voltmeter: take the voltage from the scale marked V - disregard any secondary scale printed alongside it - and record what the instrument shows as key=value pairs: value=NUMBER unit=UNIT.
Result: value=0.7 unit=V
